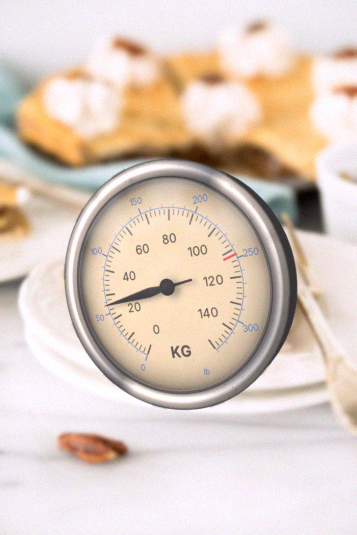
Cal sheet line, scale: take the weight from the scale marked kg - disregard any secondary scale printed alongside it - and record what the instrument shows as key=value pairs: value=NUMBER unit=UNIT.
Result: value=26 unit=kg
